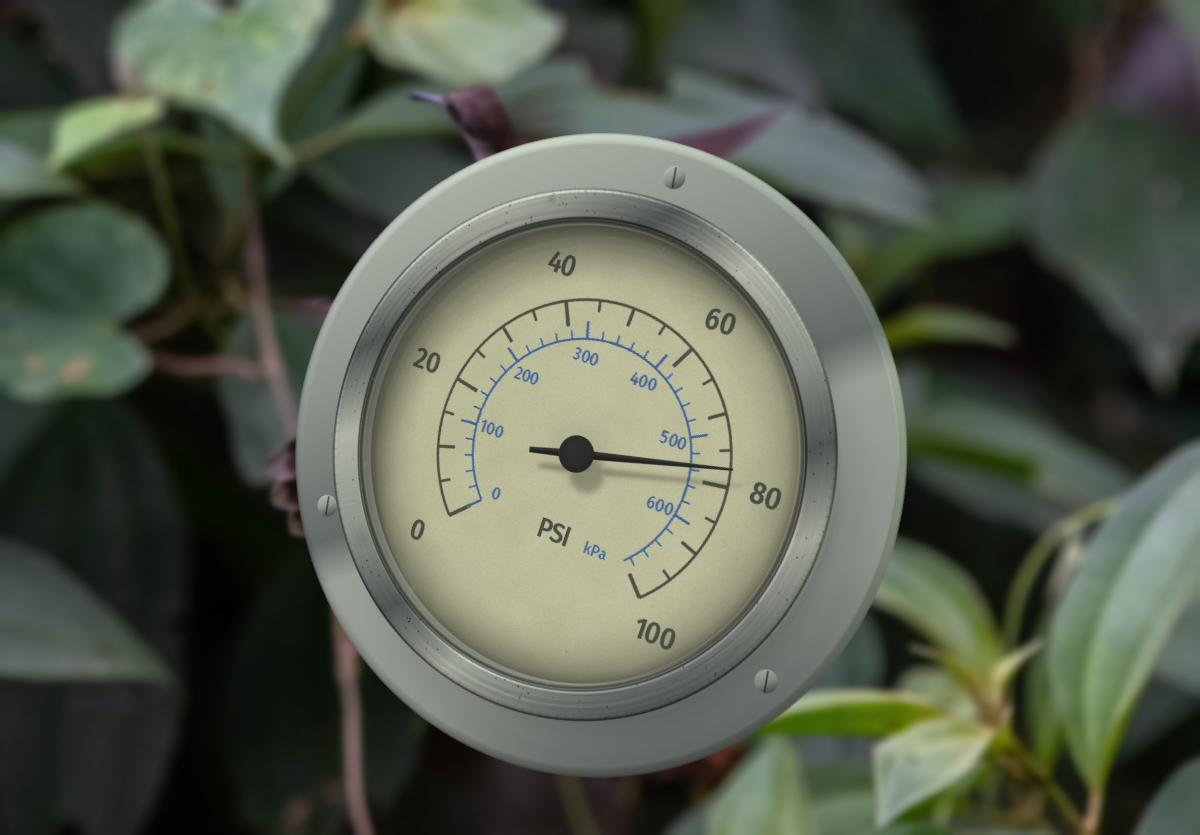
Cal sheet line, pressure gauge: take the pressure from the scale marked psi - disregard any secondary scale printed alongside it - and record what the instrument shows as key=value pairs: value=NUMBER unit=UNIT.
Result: value=77.5 unit=psi
